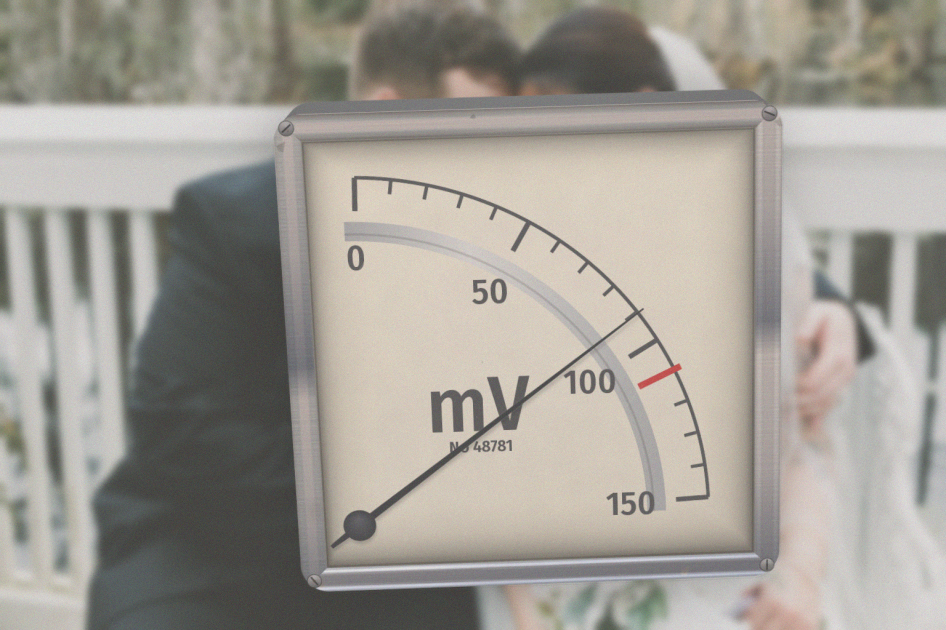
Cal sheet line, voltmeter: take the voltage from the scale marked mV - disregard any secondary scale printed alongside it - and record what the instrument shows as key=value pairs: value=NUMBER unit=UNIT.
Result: value=90 unit=mV
